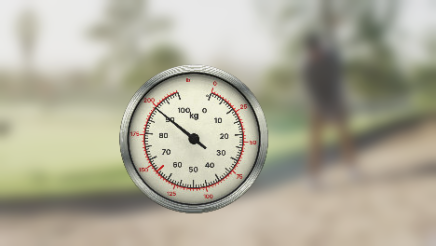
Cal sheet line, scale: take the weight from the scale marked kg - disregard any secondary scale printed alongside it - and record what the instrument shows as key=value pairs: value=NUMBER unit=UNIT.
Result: value=90 unit=kg
